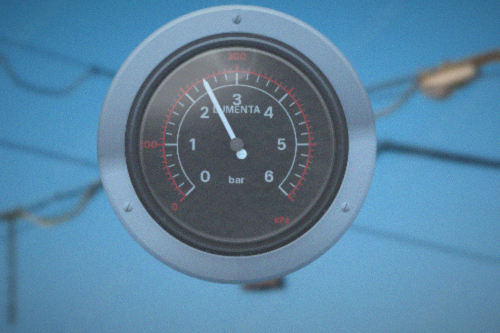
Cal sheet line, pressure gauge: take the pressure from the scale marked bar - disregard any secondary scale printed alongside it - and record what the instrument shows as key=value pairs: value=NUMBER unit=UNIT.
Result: value=2.4 unit=bar
